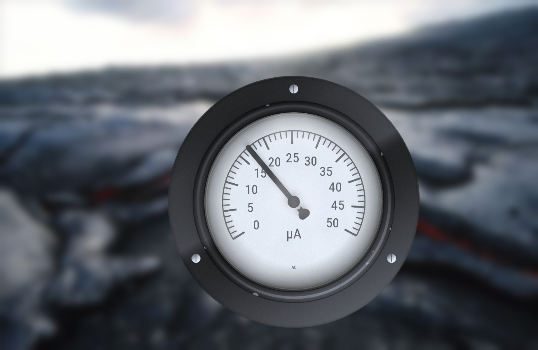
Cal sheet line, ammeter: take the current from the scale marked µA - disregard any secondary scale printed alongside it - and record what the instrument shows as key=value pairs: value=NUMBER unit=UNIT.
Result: value=17 unit=µA
